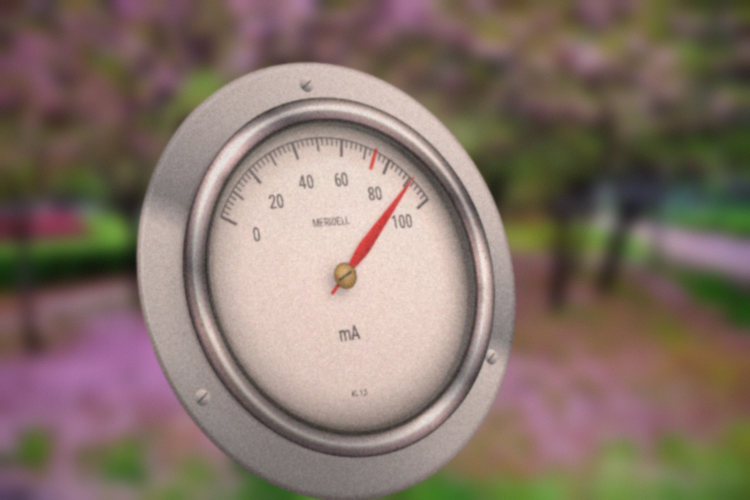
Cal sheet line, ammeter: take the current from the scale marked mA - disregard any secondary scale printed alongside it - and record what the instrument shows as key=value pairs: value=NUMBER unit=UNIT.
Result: value=90 unit=mA
